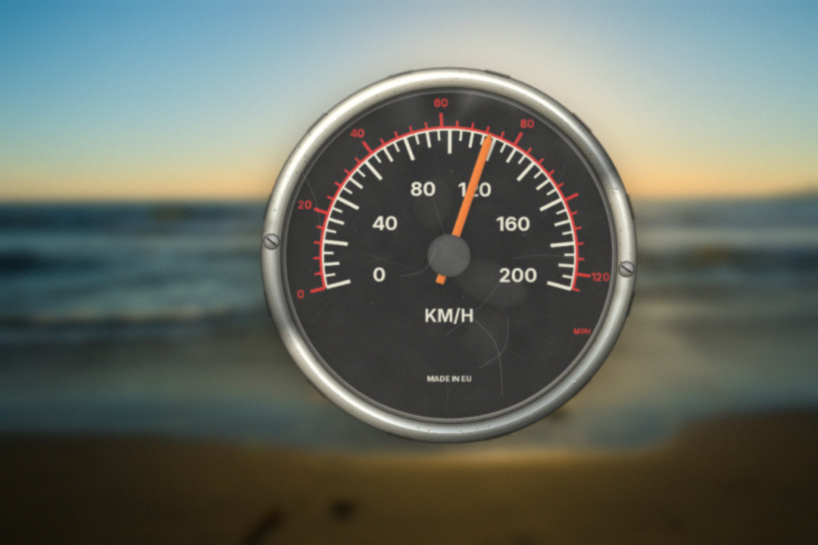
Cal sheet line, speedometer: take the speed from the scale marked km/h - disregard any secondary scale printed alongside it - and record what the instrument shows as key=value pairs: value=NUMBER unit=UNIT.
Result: value=117.5 unit=km/h
